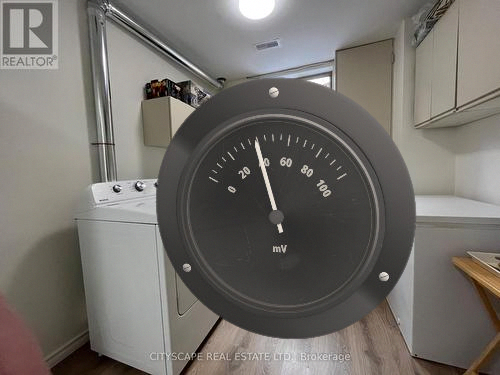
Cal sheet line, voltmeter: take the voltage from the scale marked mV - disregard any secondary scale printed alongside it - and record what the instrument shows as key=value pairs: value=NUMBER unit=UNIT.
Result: value=40 unit=mV
